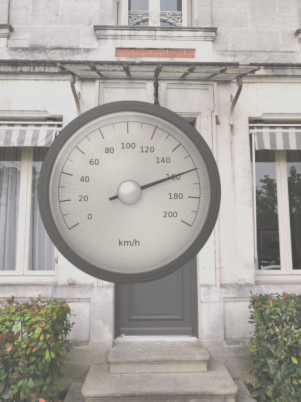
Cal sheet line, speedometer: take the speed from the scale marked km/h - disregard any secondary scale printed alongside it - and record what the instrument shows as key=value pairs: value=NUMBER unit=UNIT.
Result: value=160 unit=km/h
